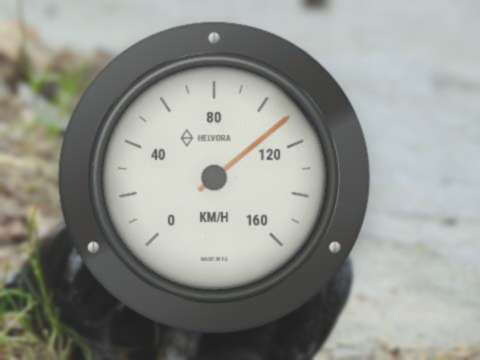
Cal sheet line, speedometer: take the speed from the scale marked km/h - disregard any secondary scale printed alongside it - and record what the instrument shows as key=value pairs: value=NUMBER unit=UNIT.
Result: value=110 unit=km/h
